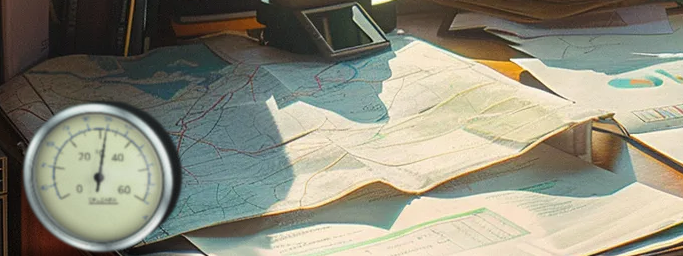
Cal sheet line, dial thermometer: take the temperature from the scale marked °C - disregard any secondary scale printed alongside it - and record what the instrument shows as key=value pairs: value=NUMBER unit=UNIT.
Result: value=32.5 unit=°C
